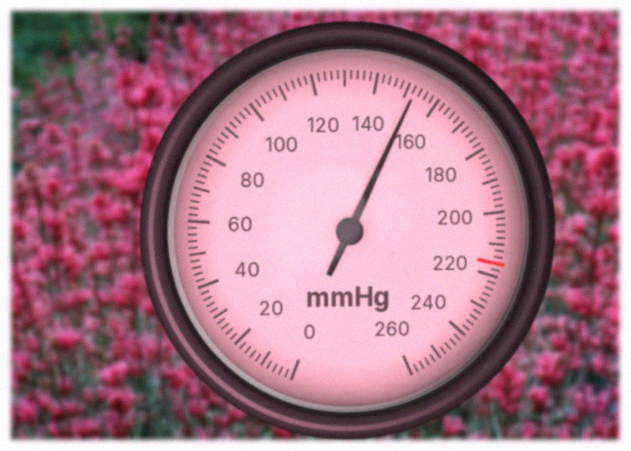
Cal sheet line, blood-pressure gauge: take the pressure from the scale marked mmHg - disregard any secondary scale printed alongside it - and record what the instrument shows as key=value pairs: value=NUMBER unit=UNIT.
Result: value=152 unit=mmHg
